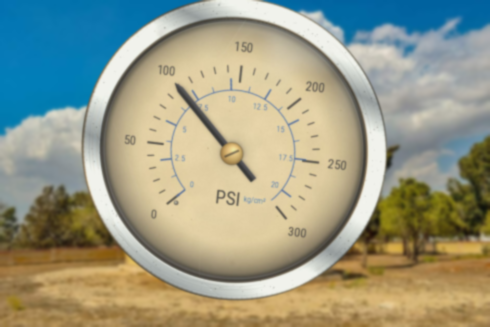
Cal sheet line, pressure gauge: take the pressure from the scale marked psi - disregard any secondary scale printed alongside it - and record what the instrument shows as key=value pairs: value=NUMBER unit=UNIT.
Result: value=100 unit=psi
